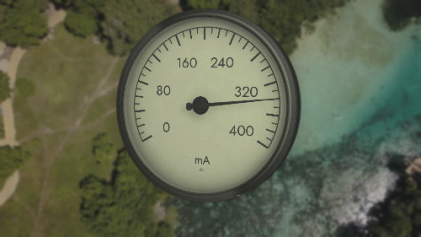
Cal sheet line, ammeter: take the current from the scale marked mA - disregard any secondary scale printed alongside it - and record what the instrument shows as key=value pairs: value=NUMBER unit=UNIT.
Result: value=340 unit=mA
